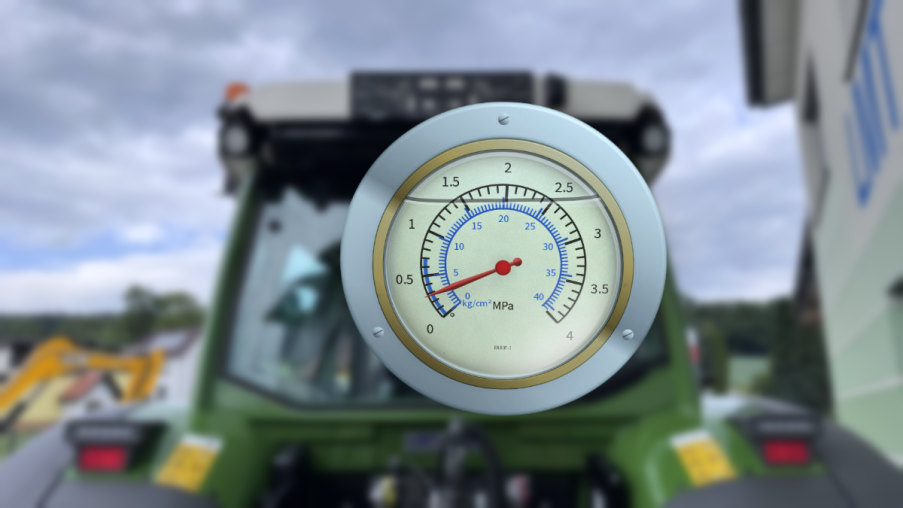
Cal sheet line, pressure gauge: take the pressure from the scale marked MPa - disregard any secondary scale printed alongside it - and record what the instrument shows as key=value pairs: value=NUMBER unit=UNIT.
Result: value=0.3 unit=MPa
